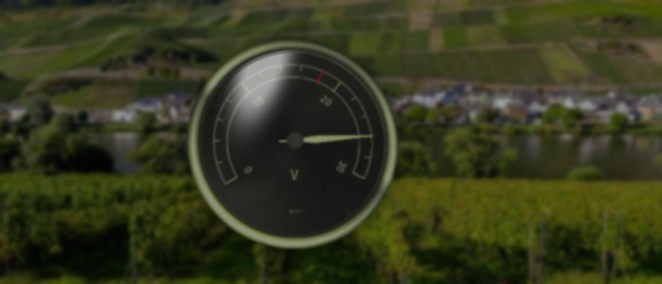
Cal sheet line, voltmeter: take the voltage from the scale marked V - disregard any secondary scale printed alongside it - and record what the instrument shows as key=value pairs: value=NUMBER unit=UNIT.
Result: value=26 unit=V
